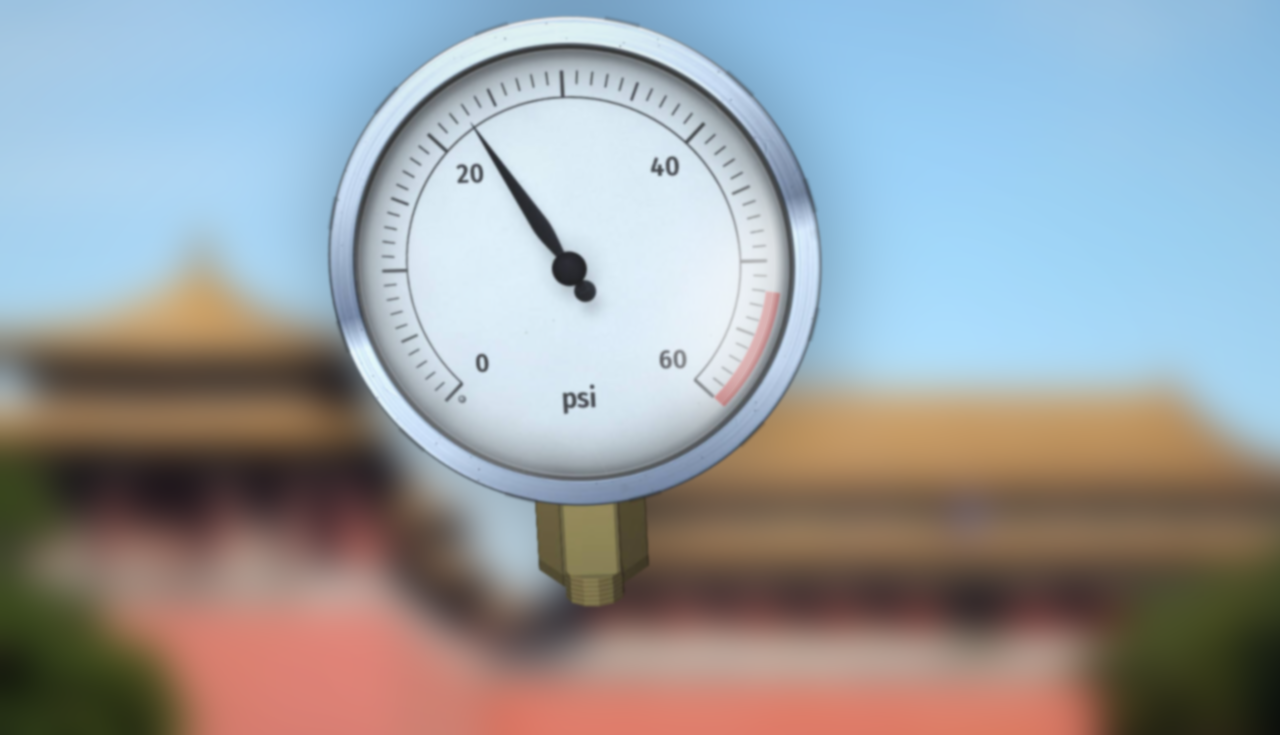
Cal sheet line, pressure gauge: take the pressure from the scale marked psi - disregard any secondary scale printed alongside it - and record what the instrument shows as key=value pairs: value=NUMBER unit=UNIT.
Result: value=23 unit=psi
